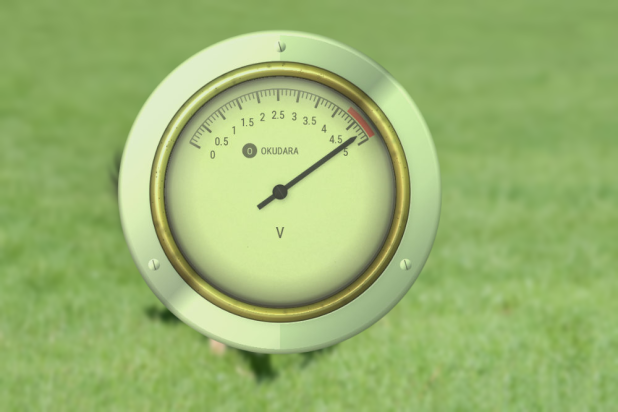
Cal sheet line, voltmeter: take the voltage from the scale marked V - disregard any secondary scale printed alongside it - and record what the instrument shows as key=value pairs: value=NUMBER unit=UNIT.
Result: value=4.8 unit=V
